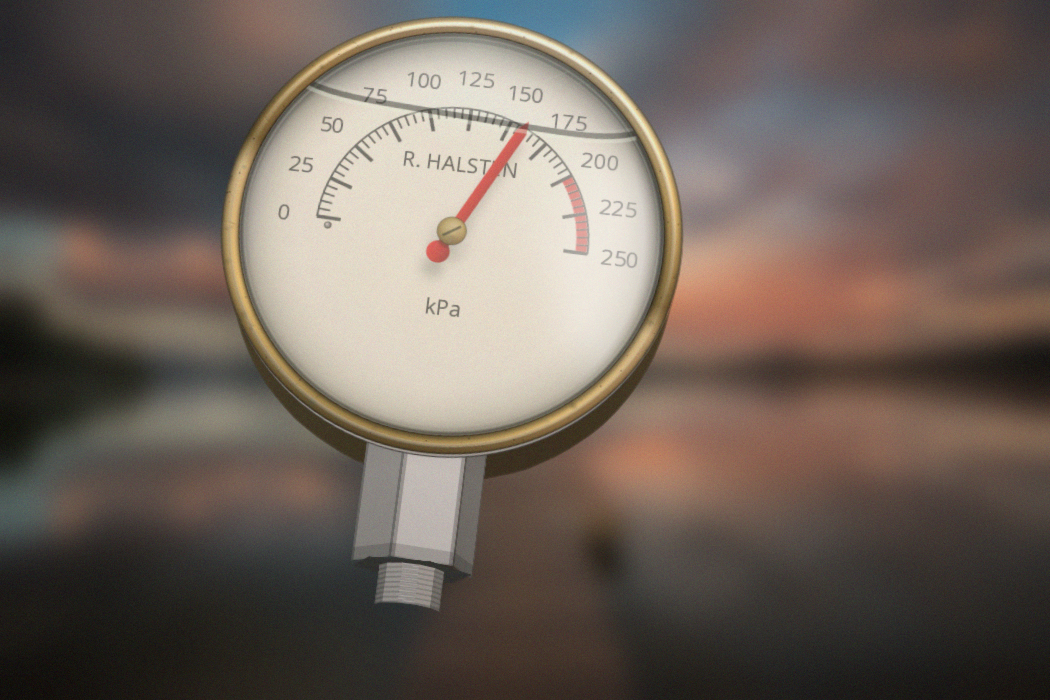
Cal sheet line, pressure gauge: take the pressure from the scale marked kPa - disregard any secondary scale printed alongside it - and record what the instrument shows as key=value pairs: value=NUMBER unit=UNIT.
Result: value=160 unit=kPa
